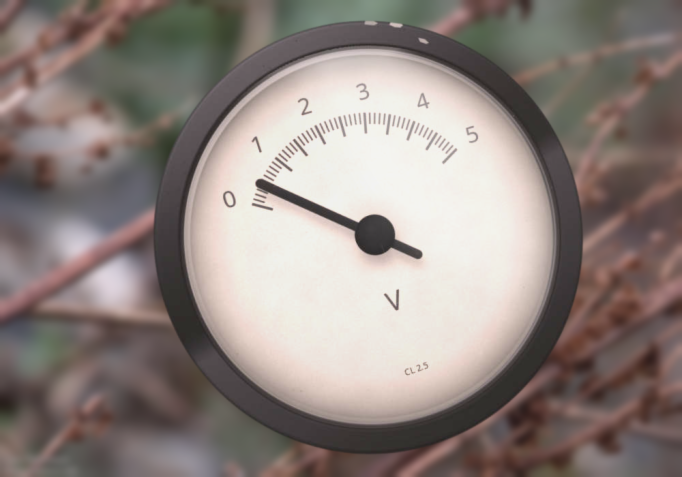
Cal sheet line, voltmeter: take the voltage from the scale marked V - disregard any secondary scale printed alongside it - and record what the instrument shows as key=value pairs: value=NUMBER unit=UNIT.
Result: value=0.4 unit=V
